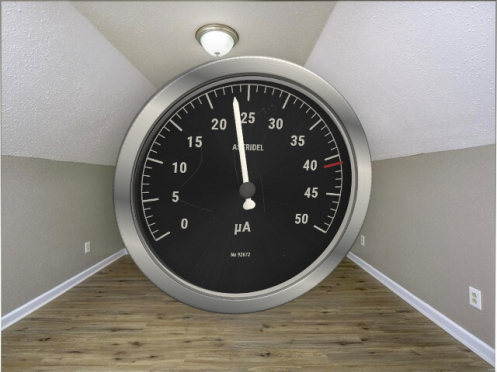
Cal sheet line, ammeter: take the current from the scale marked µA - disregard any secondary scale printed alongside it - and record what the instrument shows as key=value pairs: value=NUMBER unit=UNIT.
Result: value=23 unit=µA
